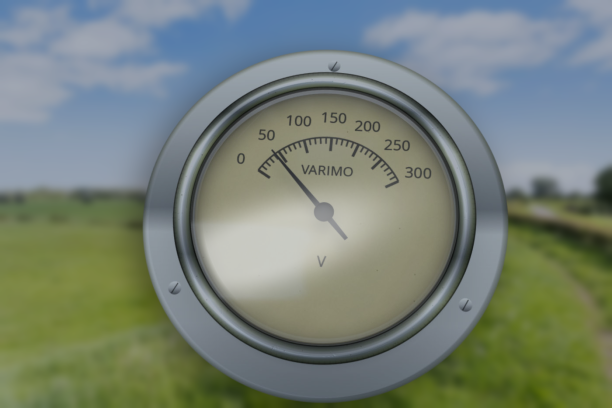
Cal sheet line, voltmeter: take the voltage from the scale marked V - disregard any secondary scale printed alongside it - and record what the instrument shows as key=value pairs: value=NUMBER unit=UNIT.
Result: value=40 unit=V
